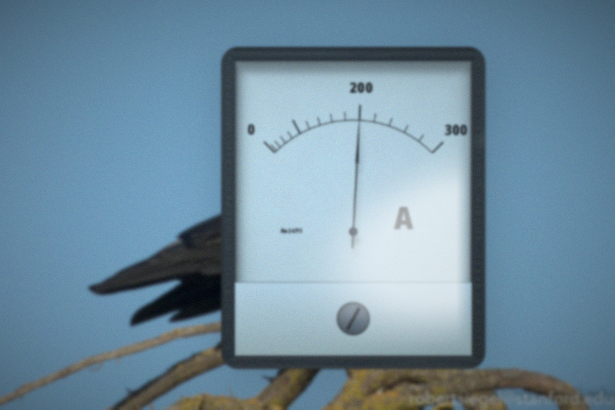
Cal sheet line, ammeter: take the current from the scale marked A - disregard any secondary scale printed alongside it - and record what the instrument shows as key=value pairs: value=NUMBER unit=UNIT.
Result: value=200 unit=A
